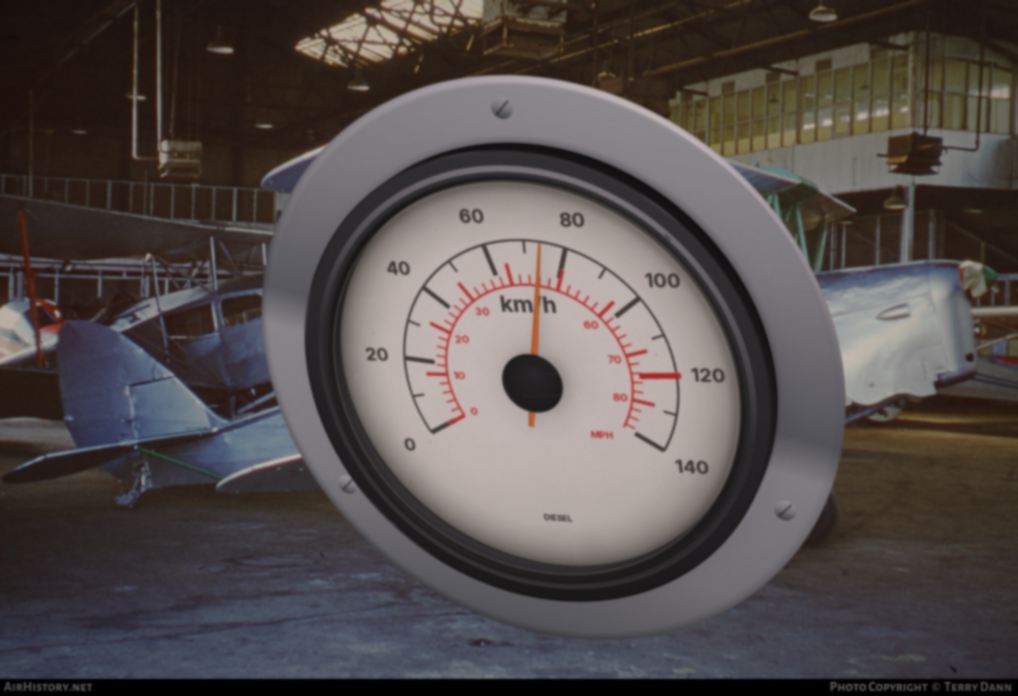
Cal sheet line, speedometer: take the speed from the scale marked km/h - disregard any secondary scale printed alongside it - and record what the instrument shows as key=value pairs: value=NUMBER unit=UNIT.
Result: value=75 unit=km/h
